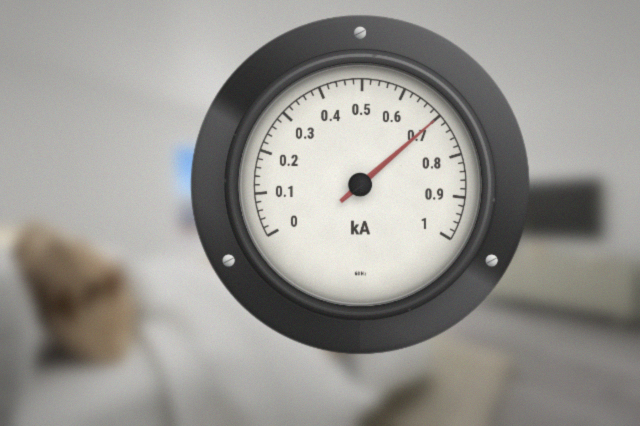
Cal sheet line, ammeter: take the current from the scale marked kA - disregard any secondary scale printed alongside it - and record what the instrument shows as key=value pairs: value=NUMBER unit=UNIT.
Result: value=0.7 unit=kA
